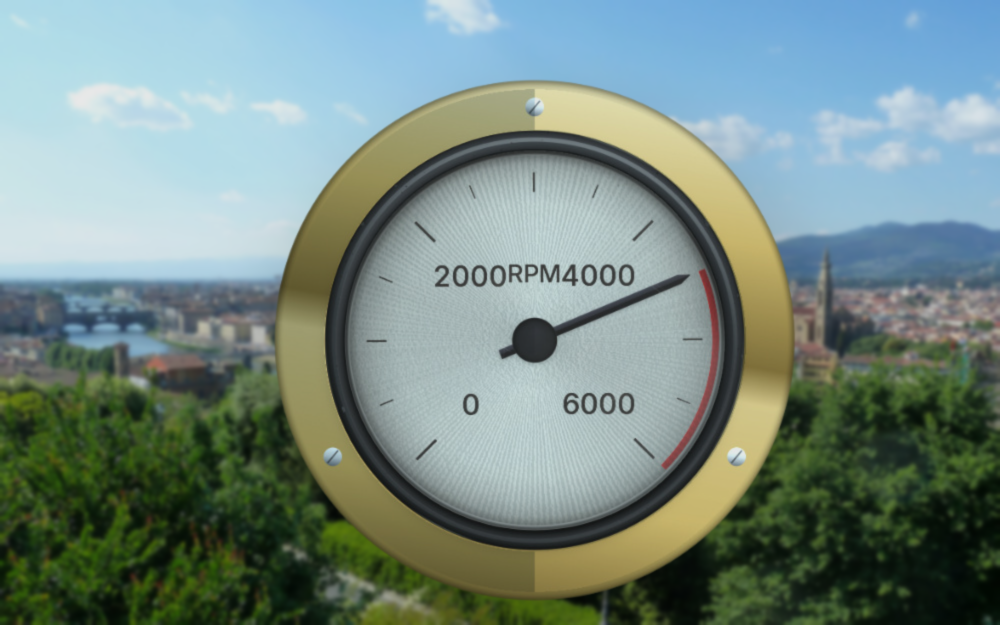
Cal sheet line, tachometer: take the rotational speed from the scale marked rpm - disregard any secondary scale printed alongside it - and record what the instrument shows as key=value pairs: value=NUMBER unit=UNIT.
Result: value=4500 unit=rpm
